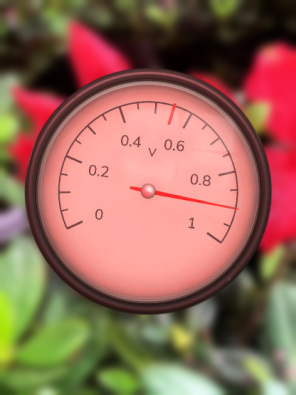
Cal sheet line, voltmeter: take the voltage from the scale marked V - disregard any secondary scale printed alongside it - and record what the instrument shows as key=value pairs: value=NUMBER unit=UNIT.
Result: value=0.9 unit=V
